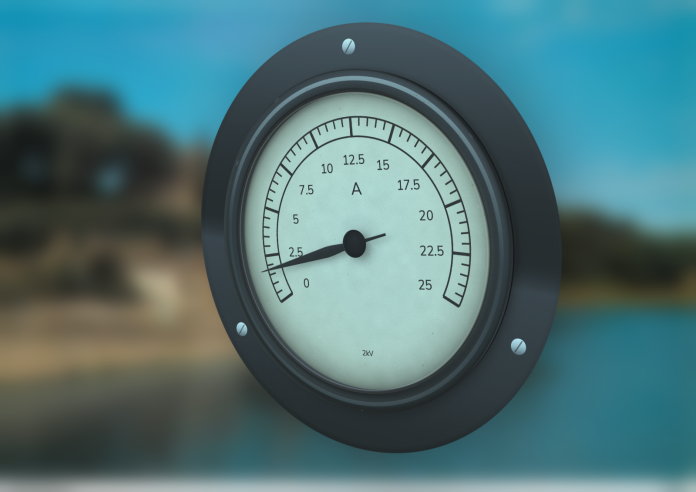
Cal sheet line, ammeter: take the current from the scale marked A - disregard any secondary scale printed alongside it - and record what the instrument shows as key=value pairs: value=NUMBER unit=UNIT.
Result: value=1.75 unit=A
